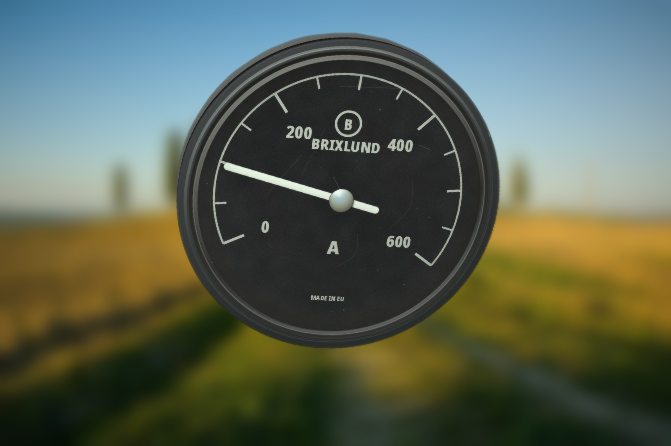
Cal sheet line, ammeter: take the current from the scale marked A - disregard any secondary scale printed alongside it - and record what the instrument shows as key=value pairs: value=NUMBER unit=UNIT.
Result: value=100 unit=A
